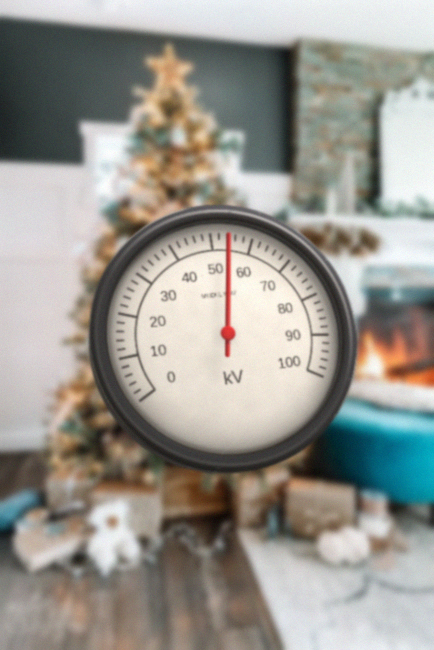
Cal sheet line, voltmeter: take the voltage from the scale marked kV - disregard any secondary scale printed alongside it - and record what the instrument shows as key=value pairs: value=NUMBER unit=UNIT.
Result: value=54 unit=kV
